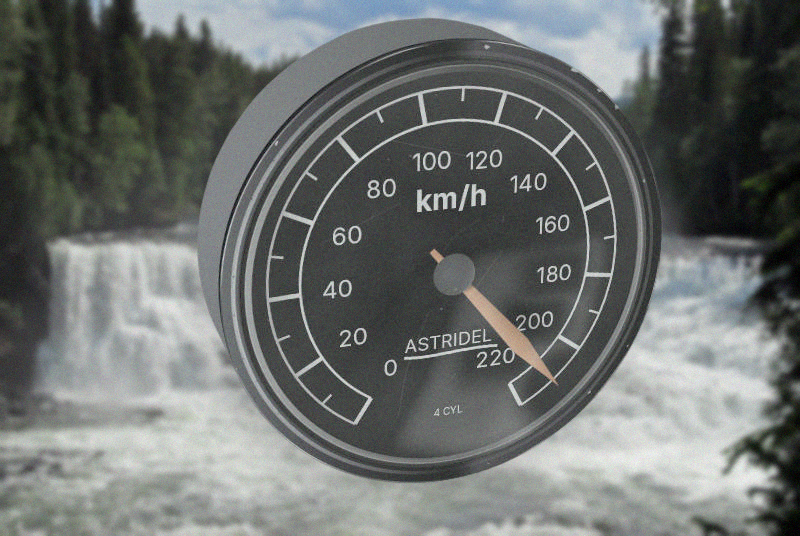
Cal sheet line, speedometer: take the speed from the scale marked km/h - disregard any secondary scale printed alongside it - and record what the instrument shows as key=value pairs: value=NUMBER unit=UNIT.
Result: value=210 unit=km/h
